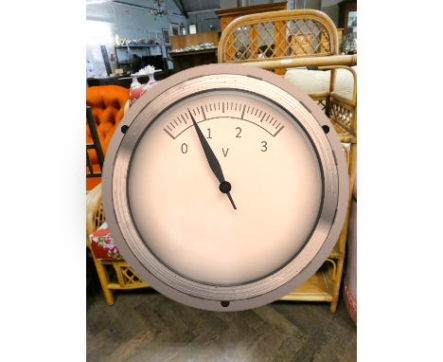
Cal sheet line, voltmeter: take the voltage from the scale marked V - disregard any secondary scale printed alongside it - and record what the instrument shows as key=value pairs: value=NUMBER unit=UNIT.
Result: value=0.7 unit=V
